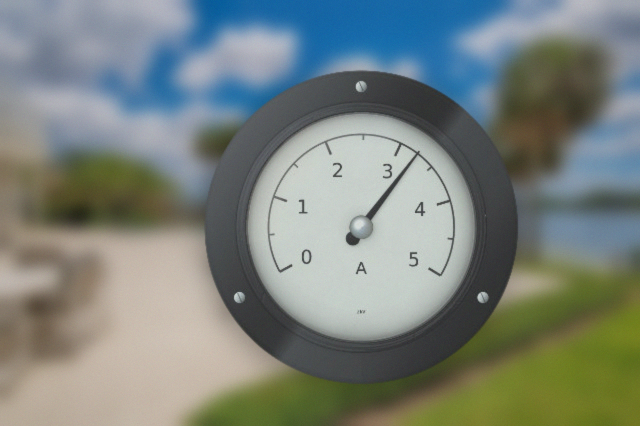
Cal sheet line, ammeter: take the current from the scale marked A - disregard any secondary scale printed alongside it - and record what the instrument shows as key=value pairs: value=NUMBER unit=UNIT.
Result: value=3.25 unit=A
